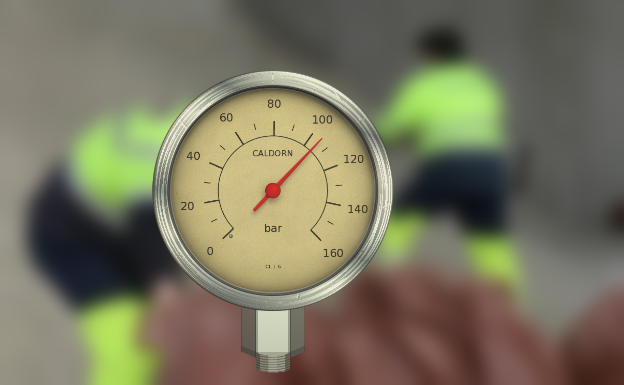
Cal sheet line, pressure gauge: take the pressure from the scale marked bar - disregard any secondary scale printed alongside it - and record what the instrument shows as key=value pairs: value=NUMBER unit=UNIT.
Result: value=105 unit=bar
